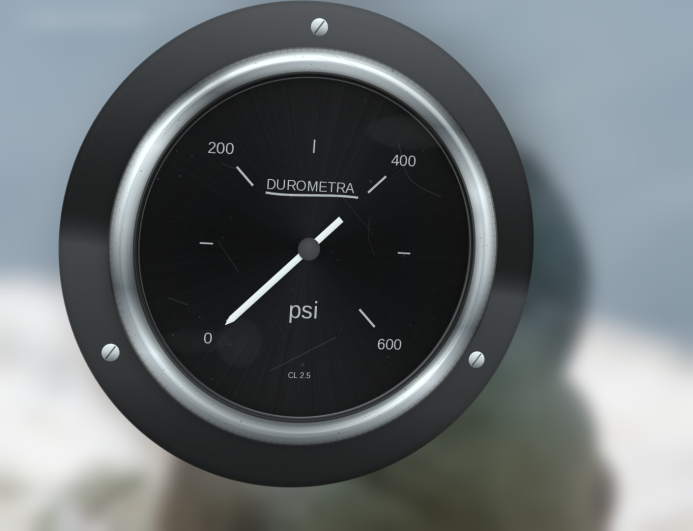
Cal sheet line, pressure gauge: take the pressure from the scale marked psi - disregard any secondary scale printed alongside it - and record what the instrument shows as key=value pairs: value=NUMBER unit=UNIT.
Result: value=0 unit=psi
